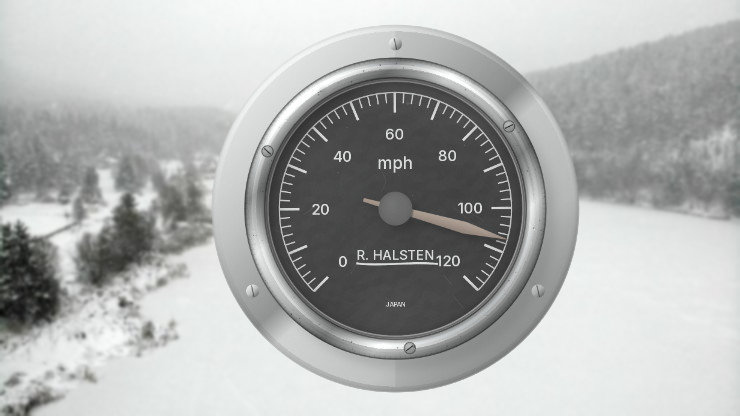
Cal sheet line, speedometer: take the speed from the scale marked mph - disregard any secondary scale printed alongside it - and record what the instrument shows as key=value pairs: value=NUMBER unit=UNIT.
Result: value=107 unit=mph
